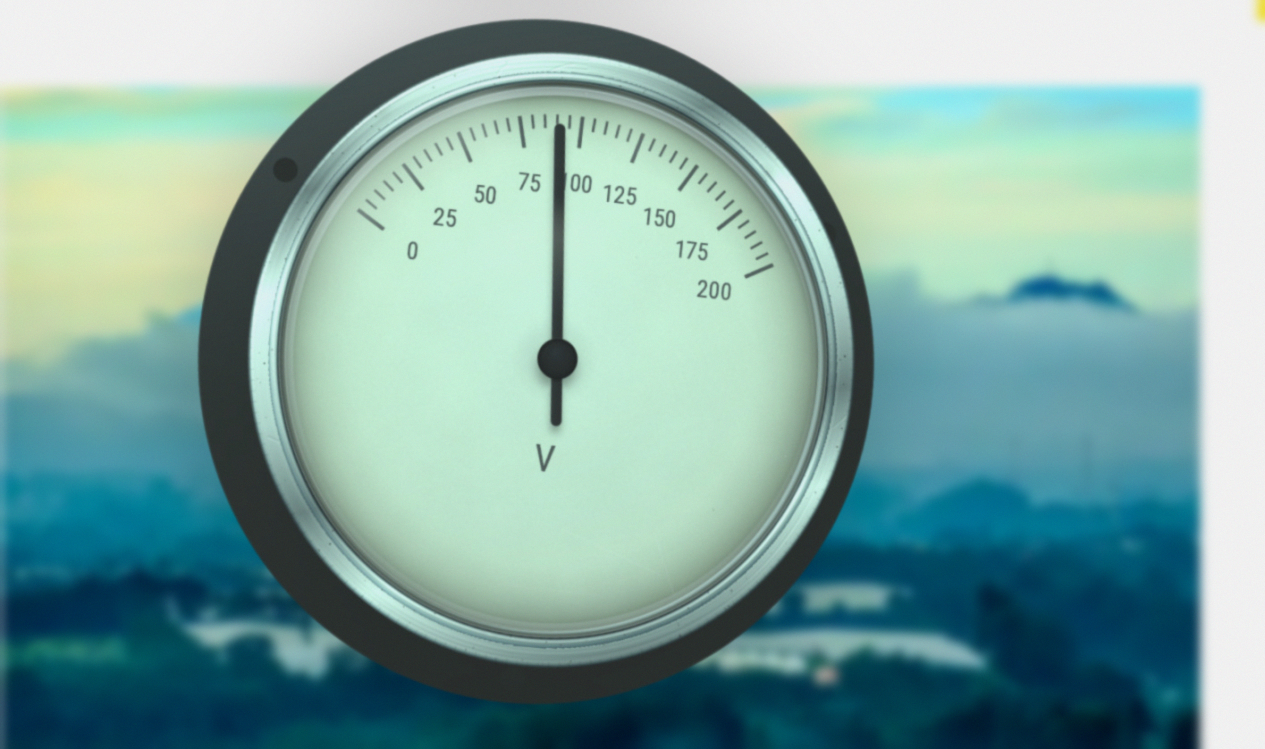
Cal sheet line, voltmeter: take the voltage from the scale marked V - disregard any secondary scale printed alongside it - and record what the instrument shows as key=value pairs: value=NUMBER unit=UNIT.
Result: value=90 unit=V
